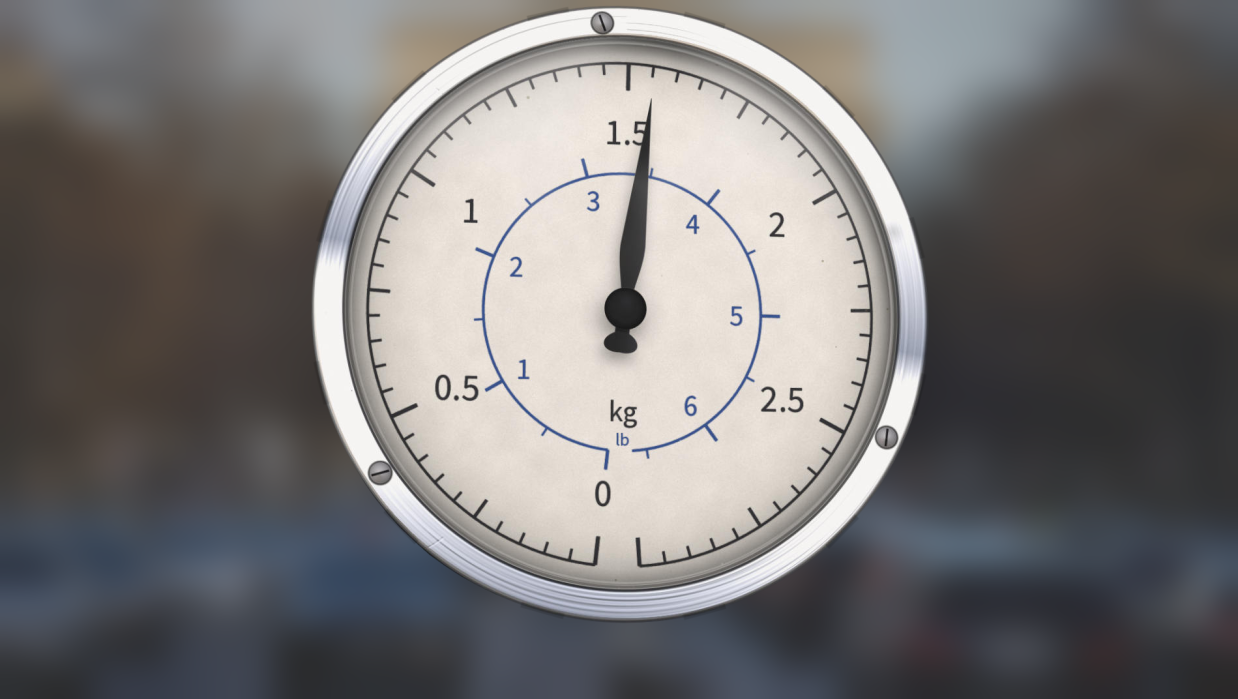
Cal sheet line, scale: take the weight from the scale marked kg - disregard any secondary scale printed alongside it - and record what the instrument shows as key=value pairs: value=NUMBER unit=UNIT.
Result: value=1.55 unit=kg
